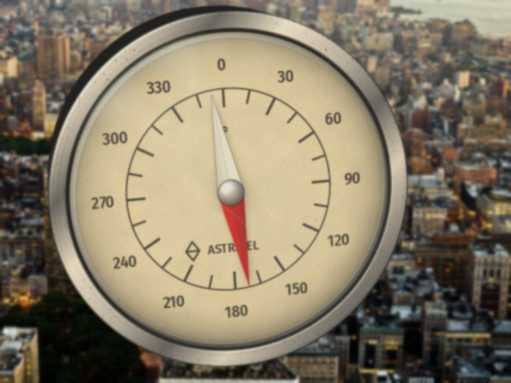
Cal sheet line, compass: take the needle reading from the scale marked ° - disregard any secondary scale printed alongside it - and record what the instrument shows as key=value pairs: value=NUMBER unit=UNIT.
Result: value=172.5 unit=°
